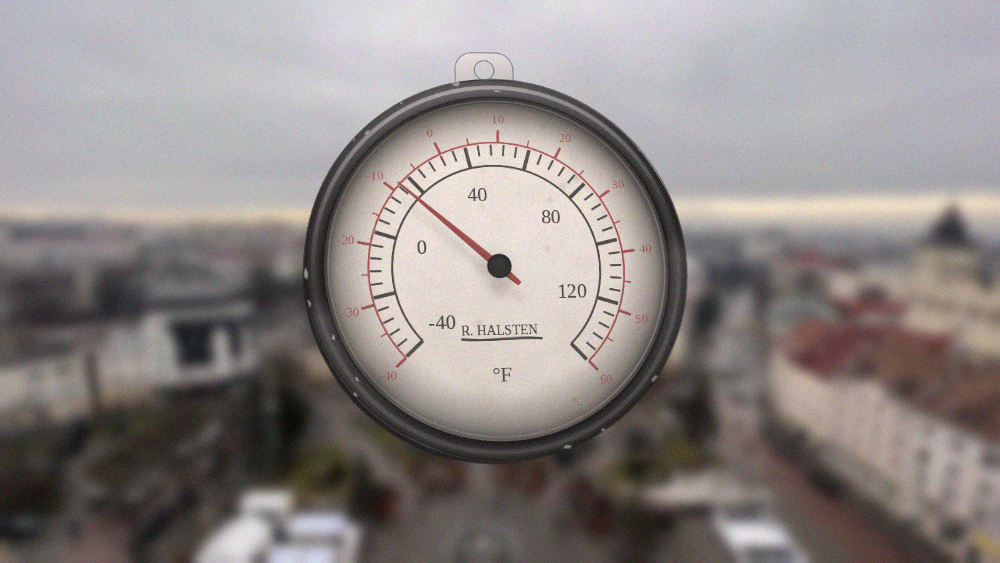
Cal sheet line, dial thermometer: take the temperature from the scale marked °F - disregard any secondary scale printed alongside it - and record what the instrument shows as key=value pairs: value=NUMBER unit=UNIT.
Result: value=16 unit=°F
